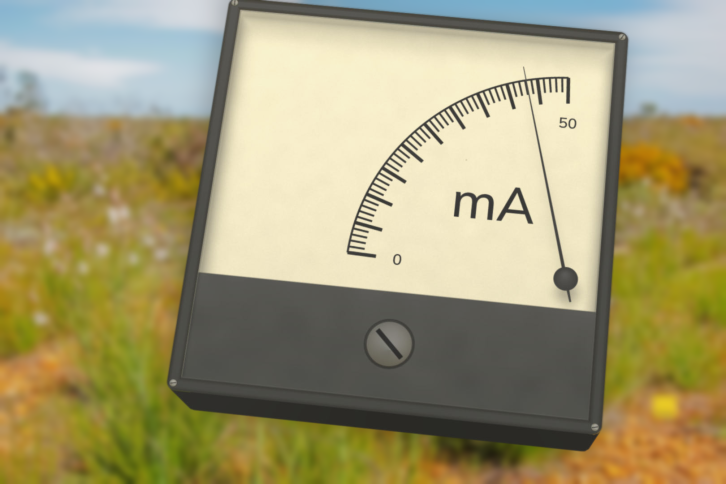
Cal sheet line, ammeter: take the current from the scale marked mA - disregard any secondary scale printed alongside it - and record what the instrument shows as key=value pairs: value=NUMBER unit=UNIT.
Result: value=43 unit=mA
